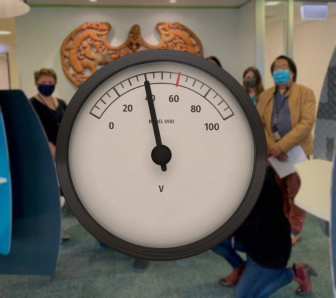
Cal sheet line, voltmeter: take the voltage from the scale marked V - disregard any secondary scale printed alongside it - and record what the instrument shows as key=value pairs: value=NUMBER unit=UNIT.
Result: value=40 unit=V
